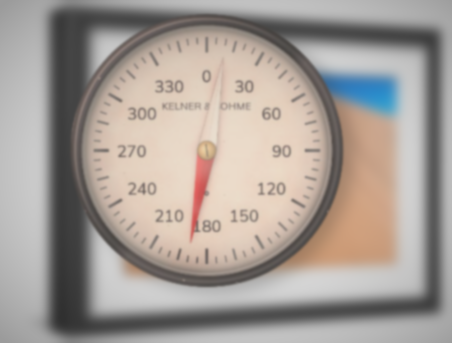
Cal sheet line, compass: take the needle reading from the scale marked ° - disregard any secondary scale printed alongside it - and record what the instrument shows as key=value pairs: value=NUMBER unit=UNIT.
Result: value=190 unit=°
